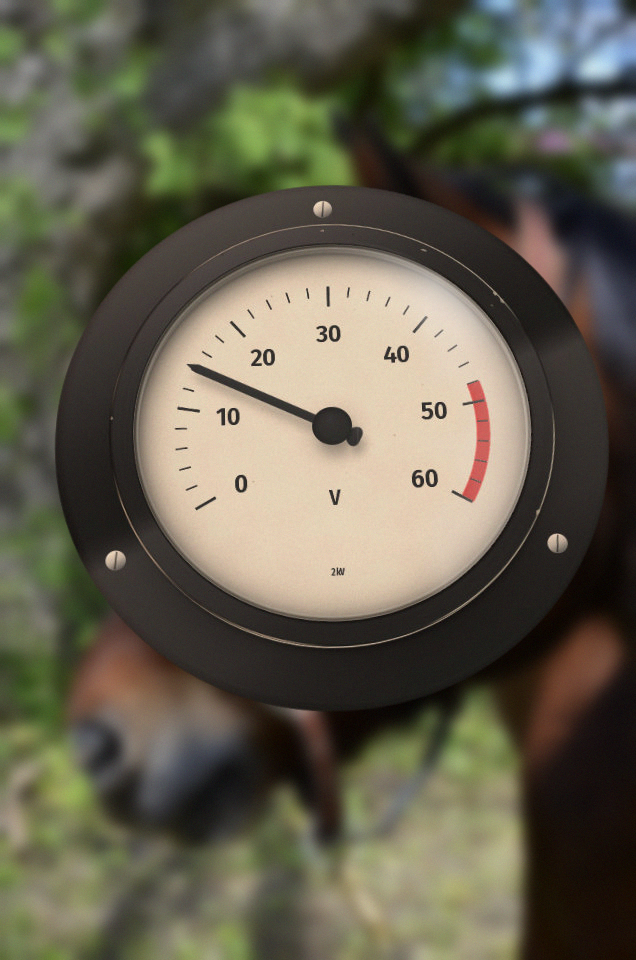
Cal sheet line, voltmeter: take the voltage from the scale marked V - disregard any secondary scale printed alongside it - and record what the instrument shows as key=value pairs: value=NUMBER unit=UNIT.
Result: value=14 unit=V
